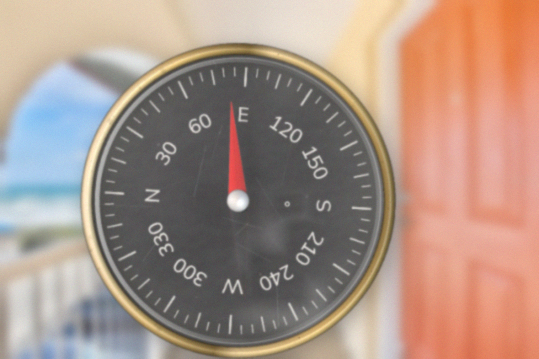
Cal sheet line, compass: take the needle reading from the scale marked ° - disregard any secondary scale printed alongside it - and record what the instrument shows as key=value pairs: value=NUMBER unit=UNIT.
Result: value=82.5 unit=°
